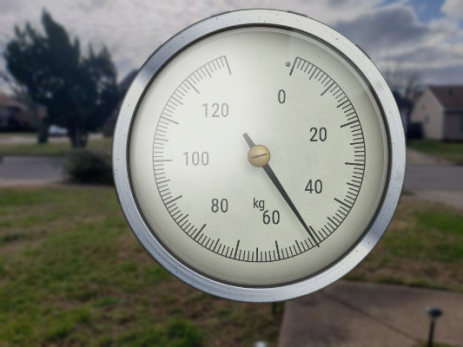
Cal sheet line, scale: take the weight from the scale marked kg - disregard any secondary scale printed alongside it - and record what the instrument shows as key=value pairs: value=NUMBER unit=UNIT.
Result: value=51 unit=kg
